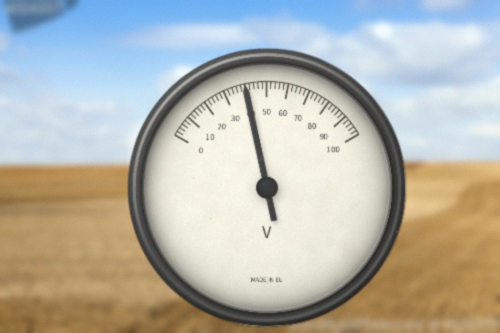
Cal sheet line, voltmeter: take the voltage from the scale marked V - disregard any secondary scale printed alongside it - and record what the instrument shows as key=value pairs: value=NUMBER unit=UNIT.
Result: value=40 unit=V
